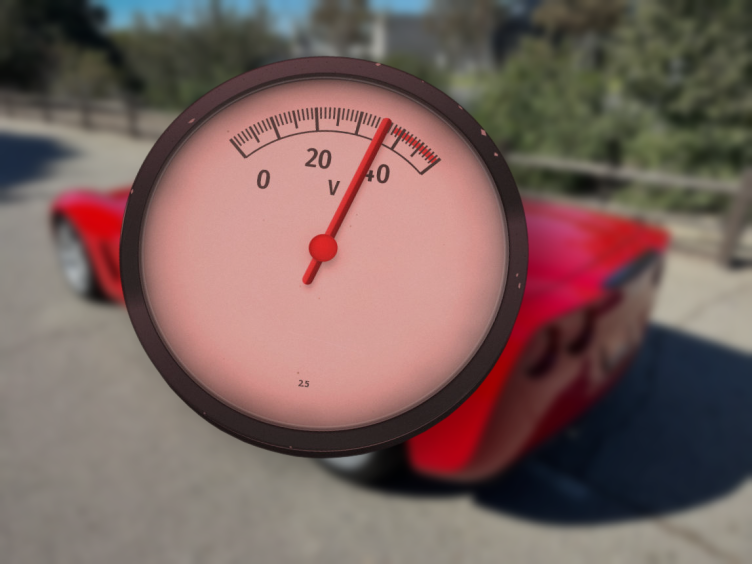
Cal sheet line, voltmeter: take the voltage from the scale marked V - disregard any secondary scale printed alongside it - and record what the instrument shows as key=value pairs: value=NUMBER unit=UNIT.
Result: value=36 unit=V
